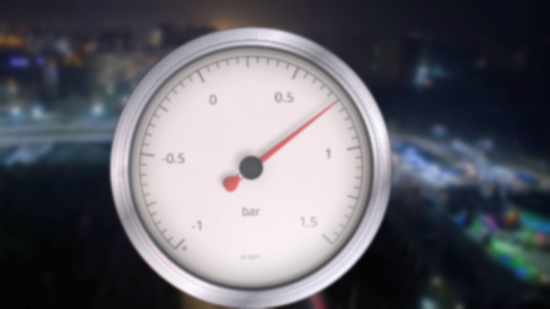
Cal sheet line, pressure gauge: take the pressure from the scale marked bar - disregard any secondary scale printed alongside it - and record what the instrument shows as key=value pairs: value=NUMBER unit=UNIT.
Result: value=0.75 unit=bar
